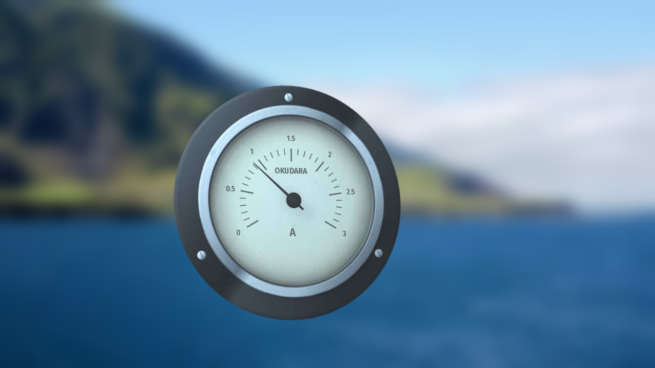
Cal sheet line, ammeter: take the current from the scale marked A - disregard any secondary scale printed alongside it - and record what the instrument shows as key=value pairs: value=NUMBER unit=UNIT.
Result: value=0.9 unit=A
